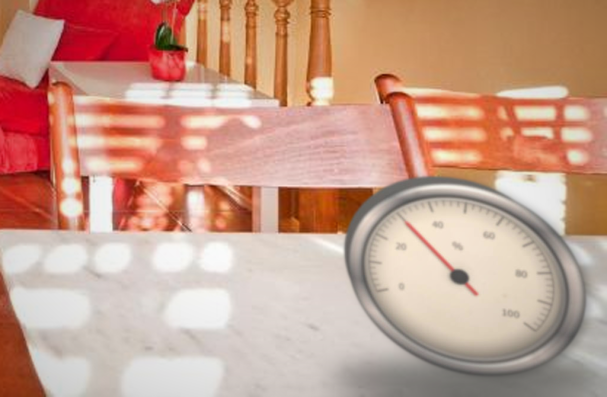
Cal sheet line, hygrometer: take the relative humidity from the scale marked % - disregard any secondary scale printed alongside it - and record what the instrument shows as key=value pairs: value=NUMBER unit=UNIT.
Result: value=30 unit=%
